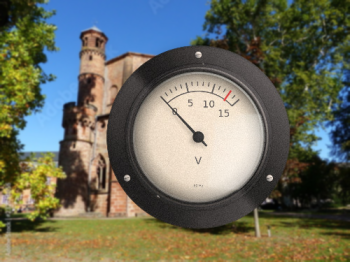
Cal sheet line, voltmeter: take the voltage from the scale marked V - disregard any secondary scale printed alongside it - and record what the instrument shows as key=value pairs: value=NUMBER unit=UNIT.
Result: value=0 unit=V
